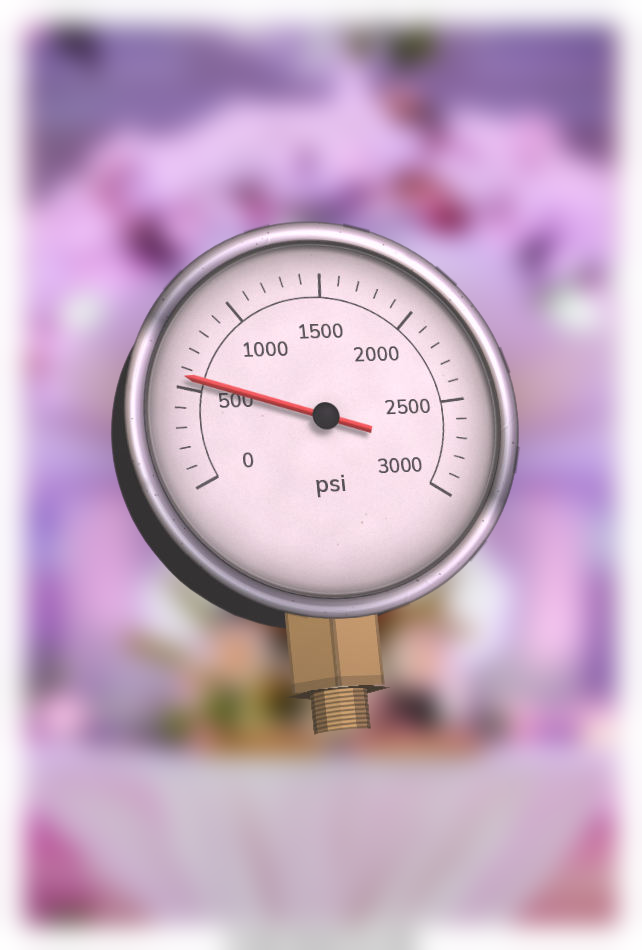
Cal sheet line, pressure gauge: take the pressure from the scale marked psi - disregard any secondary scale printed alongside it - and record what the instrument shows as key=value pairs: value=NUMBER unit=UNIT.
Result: value=550 unit=psi
